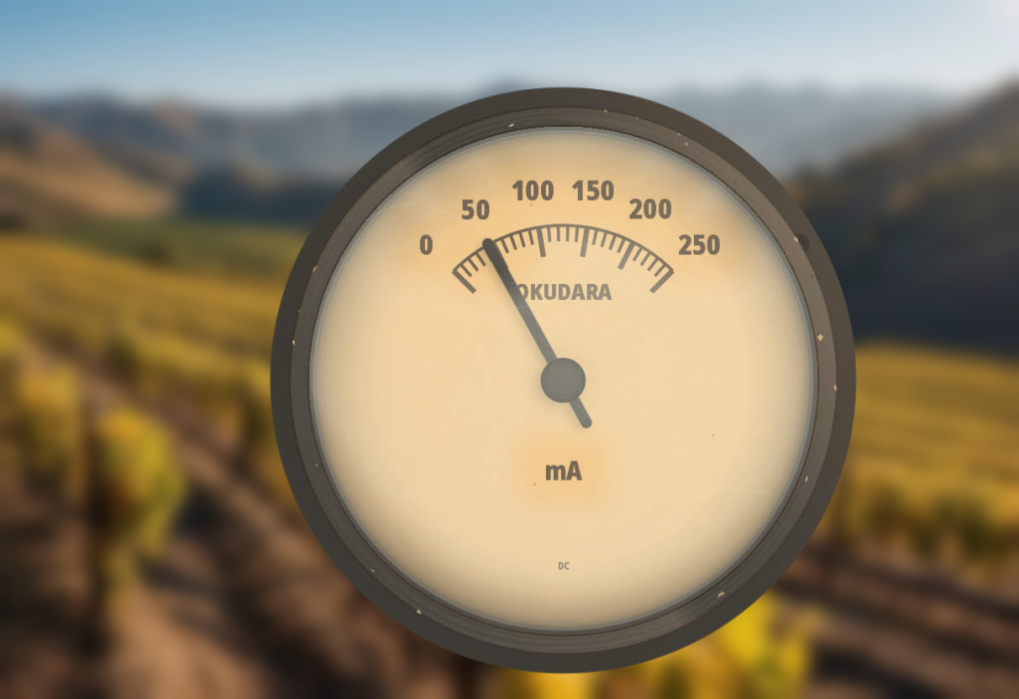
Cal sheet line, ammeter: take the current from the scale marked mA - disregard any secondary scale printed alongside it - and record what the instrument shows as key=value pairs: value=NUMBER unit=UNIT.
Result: value=45 unit=mA
